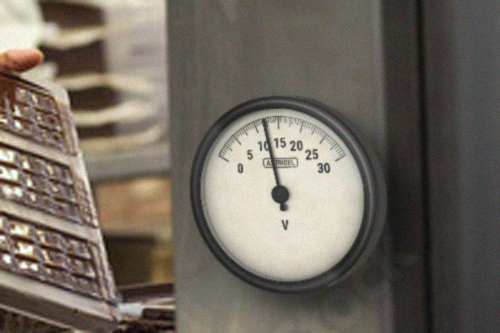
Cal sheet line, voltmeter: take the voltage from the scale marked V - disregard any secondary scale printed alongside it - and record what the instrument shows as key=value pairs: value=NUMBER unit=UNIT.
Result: value=12.5 unit=V
